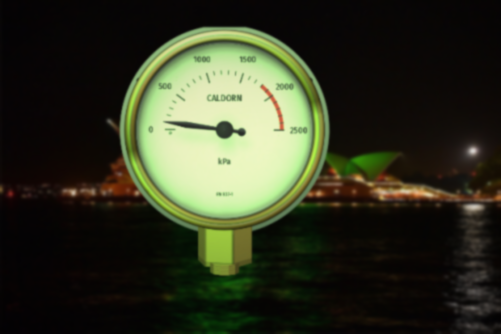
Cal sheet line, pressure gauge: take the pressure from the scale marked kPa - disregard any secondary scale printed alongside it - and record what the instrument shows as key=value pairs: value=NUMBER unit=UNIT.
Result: value=100 unit=kPa
